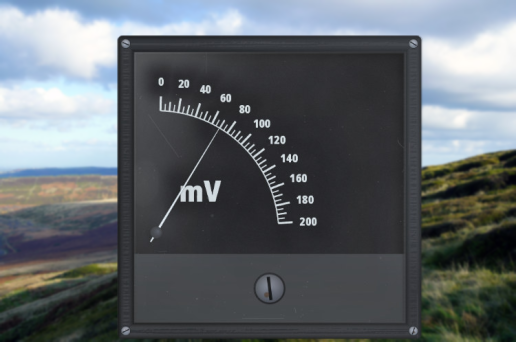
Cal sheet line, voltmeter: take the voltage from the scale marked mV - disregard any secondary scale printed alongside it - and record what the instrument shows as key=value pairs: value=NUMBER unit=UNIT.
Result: value=70 unit=mV
